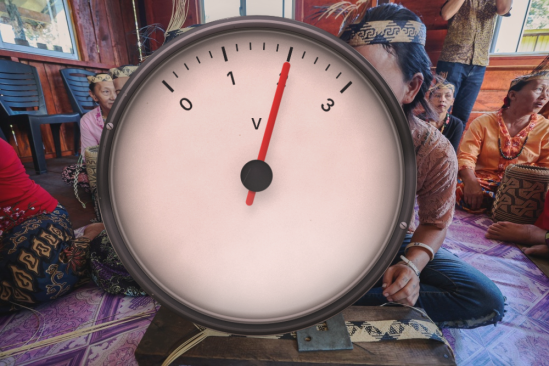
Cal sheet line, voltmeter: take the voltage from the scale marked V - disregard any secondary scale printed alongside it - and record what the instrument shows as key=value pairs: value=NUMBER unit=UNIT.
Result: value=2 unit=V
